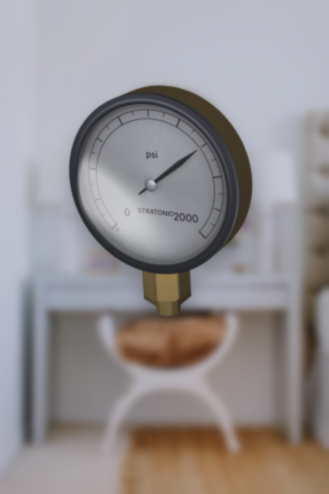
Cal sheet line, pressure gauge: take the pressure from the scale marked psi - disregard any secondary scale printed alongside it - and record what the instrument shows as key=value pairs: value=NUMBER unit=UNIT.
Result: value=1400 unit=psi
